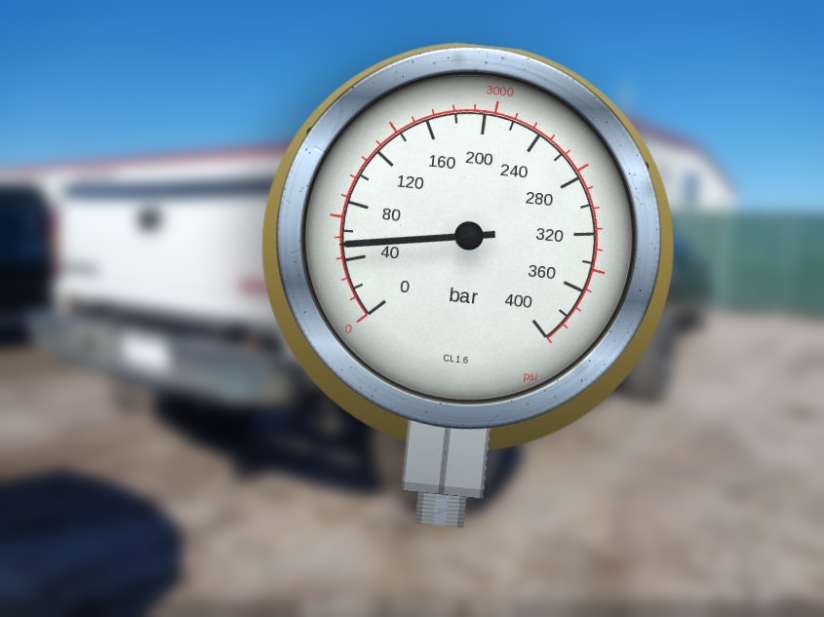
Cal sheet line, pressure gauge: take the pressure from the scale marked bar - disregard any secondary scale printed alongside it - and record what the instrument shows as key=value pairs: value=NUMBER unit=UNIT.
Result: value=50 unit=bar
